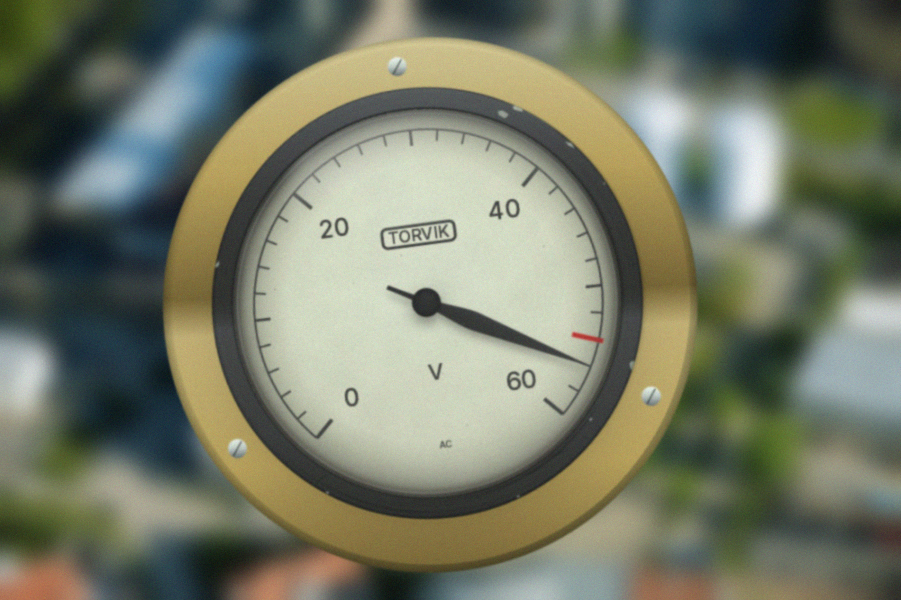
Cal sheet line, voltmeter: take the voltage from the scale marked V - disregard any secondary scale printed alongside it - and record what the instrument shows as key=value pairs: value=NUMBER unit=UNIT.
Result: value=56 unit=V
